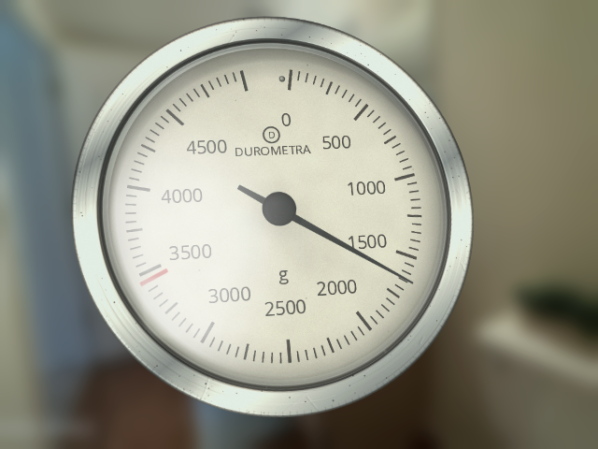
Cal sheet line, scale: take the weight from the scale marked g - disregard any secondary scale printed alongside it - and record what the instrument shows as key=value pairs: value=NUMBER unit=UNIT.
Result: value=1650 unit=g
